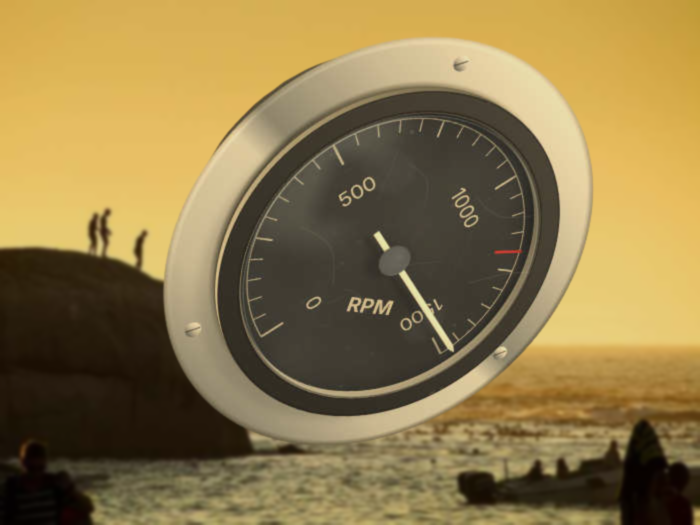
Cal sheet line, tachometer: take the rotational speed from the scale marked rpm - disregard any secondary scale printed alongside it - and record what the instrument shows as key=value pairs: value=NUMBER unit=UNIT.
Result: value=1475 unit=rpm
